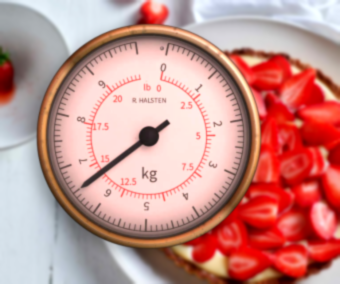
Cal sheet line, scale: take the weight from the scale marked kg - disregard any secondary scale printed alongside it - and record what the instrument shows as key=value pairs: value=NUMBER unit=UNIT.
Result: value=6.5 unit=kg
